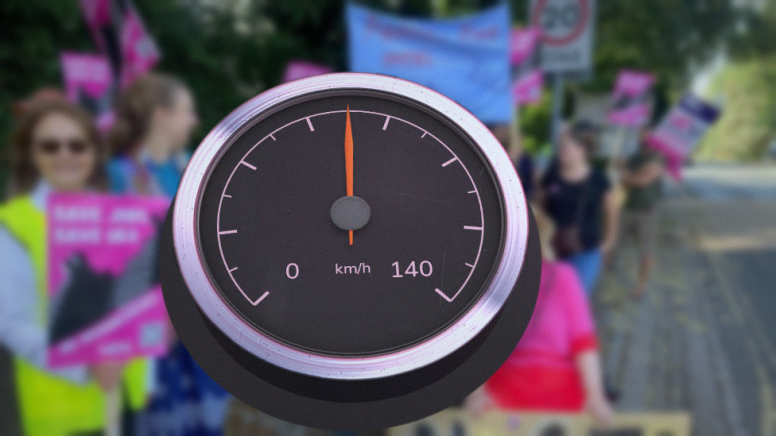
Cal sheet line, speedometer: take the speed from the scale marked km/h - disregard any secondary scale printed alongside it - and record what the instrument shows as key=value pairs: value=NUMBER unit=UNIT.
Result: value=70 unit=km/h
